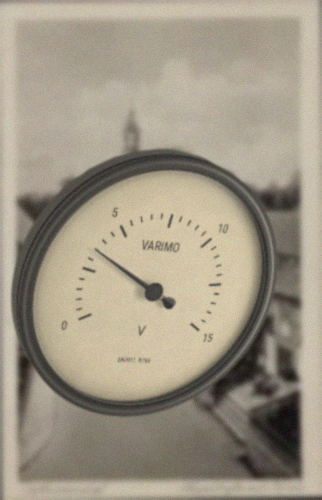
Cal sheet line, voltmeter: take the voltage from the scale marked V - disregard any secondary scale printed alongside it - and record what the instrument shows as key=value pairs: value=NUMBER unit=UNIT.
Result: value=3.5 unit=V
